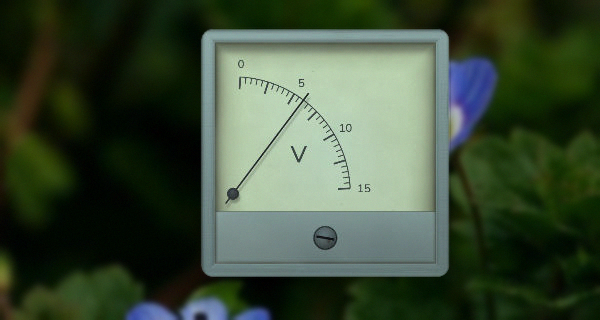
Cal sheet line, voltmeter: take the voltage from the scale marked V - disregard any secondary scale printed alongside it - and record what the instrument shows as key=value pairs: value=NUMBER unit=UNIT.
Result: value=6 unit=V
